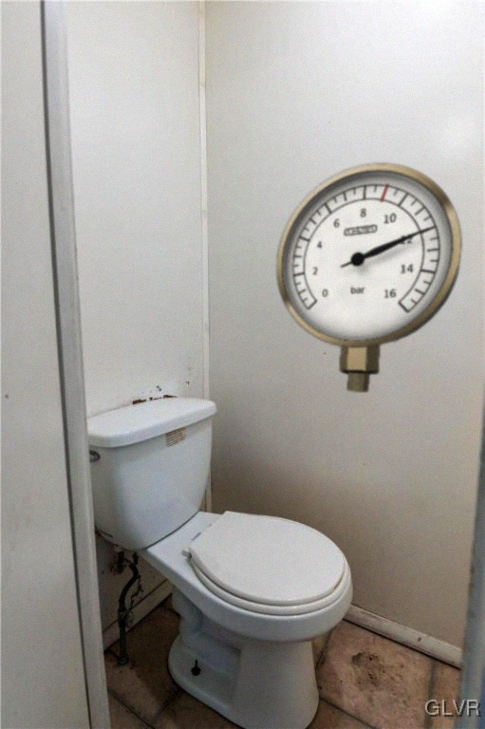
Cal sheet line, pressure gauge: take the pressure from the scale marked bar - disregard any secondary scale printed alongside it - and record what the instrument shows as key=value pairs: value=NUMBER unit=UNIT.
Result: value=12 unit=bar
